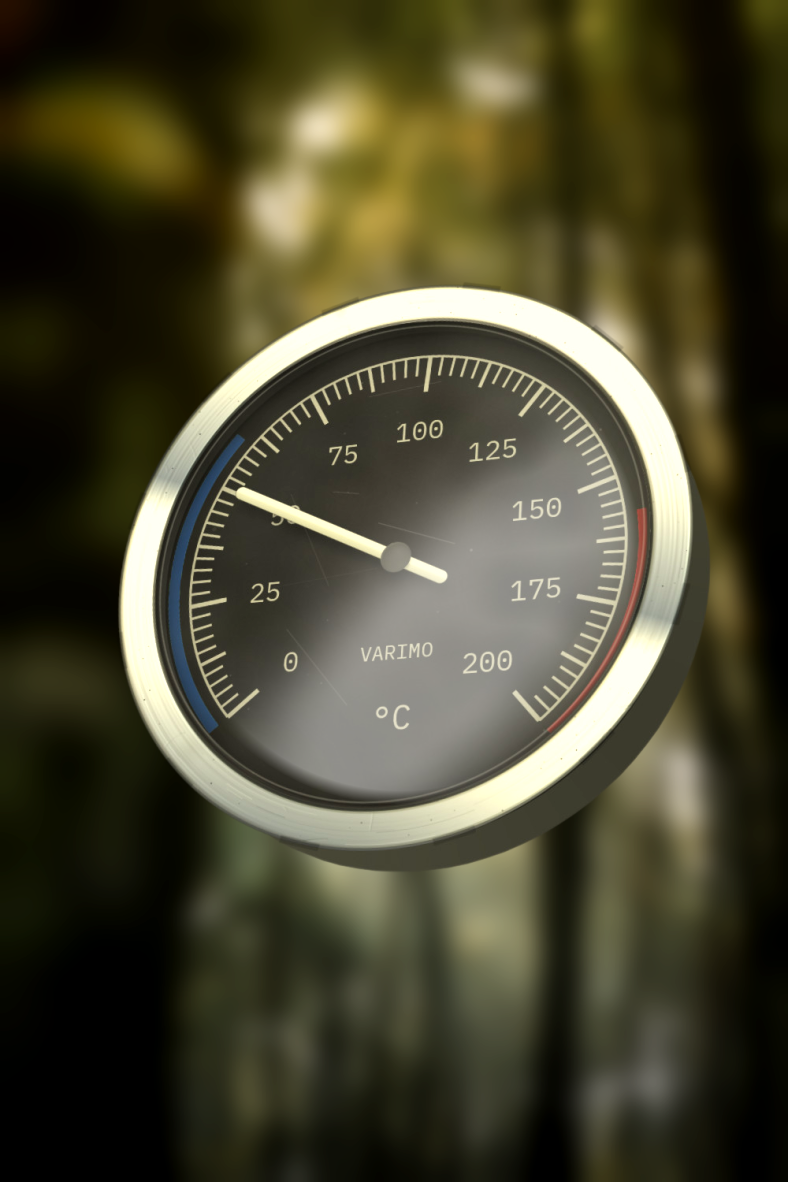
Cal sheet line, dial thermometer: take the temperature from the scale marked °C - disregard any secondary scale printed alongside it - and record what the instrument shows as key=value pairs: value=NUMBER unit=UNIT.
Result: value=50 unit=°C
